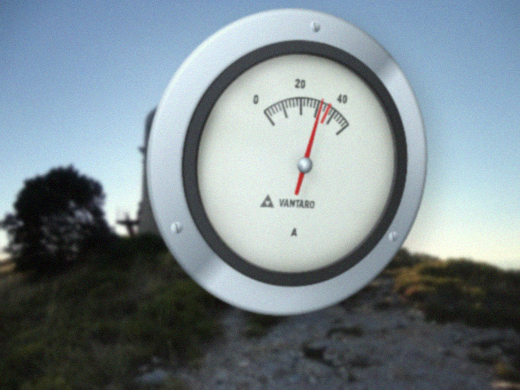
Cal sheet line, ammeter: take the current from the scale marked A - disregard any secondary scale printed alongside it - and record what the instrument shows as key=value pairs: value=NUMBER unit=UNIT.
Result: value=30 unit=A
